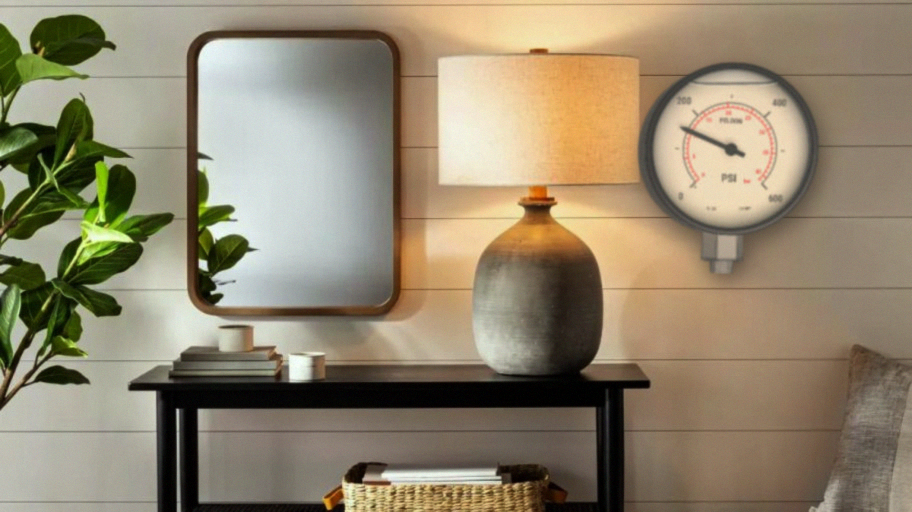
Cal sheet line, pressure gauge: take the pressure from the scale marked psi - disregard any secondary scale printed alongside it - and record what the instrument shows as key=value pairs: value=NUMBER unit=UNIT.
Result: value=150 unit=psi
